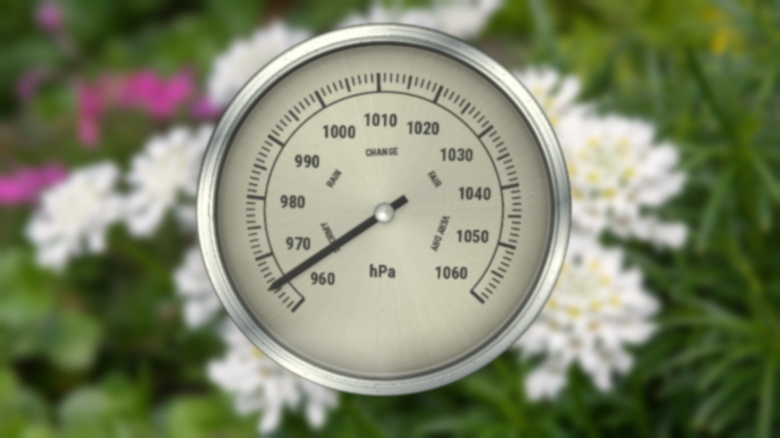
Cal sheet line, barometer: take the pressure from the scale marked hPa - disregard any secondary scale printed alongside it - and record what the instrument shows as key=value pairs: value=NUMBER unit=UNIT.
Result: value=965 unit=hPa
